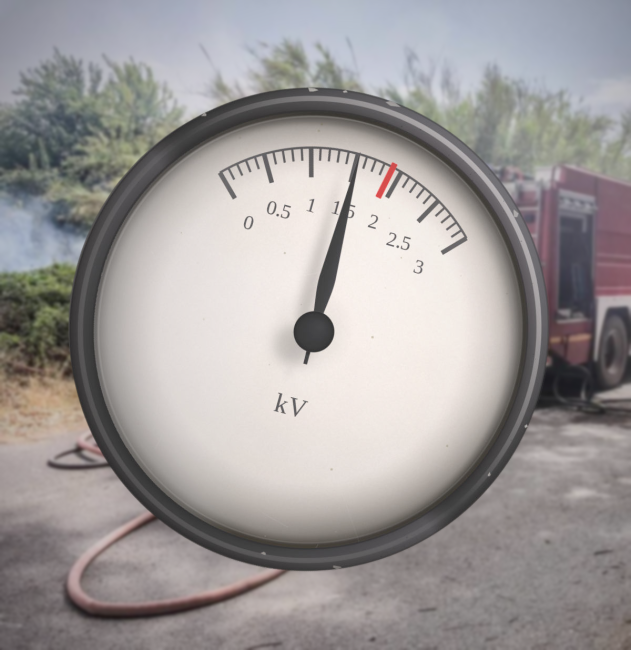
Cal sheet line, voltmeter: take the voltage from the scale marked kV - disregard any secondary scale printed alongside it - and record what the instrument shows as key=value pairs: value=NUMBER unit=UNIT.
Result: value=1.5 unit=kV
